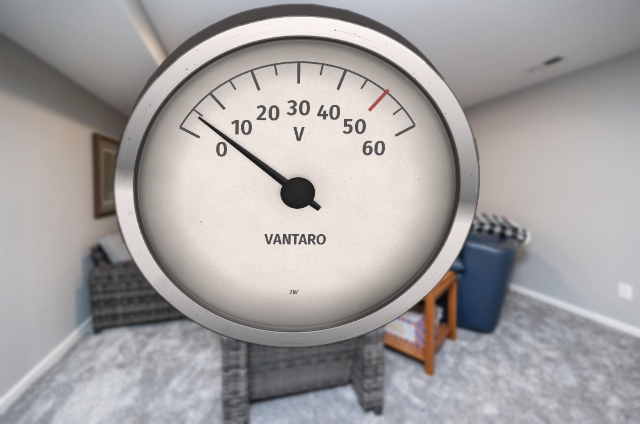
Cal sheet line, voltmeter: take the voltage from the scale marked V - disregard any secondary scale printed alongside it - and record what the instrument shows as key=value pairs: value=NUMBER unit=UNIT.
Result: value=5 unit=V
